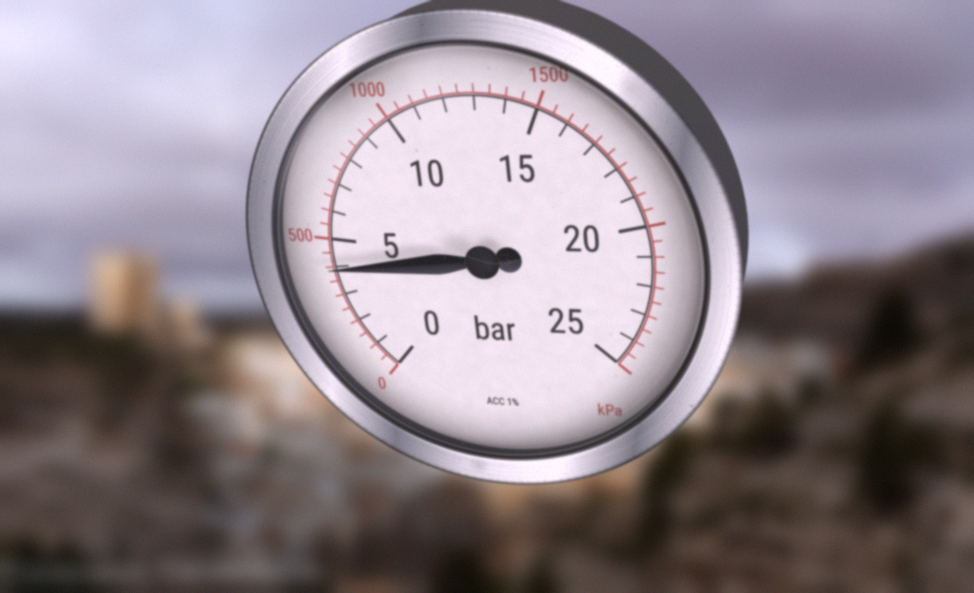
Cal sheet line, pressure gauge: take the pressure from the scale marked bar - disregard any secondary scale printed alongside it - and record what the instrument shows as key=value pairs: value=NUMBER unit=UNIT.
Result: value=4 unit=bar
